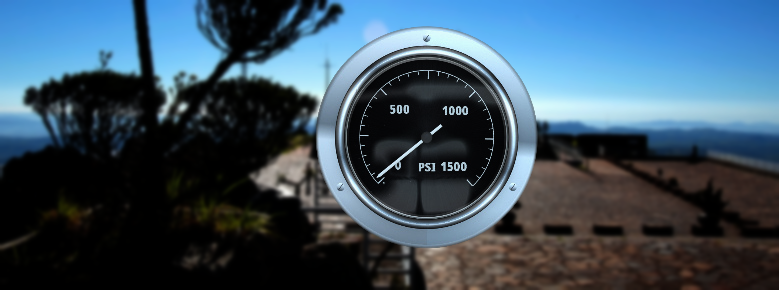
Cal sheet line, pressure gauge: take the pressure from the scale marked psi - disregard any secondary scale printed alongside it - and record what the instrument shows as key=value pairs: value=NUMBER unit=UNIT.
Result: value=25 unit=psi
